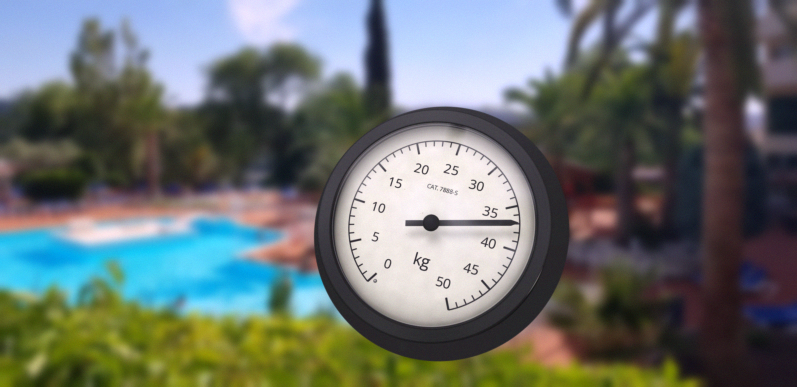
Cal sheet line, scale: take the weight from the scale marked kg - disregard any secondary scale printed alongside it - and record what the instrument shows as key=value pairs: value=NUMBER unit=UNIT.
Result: value=37 unit=kg
